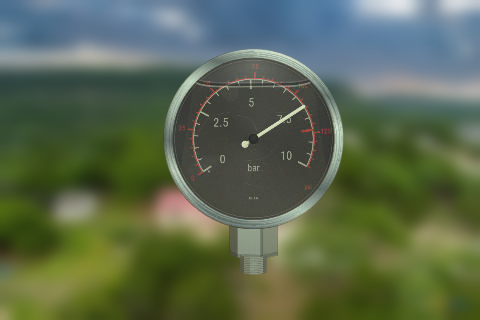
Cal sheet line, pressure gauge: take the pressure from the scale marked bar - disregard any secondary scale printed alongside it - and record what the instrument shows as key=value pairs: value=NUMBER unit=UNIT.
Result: value=7.5 unit=bar
